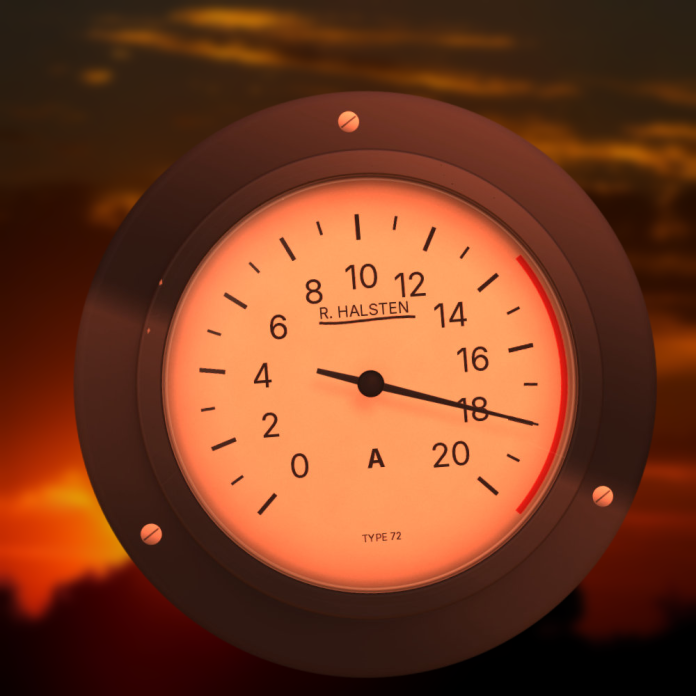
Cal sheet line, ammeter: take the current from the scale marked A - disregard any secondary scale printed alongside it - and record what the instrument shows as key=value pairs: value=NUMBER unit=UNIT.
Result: value=18 unit=A
